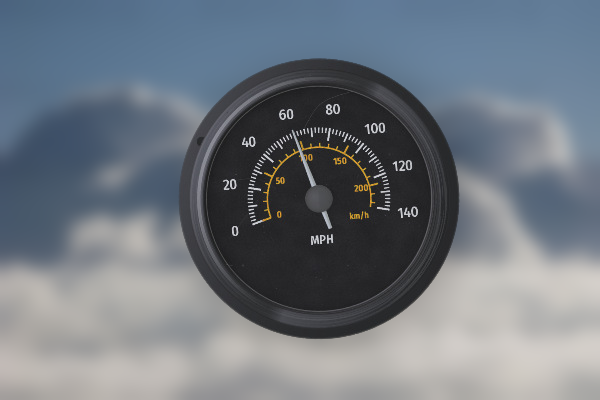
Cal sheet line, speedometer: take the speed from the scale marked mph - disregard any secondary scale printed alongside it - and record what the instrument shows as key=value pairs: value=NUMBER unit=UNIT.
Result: value=60 unit=mph
